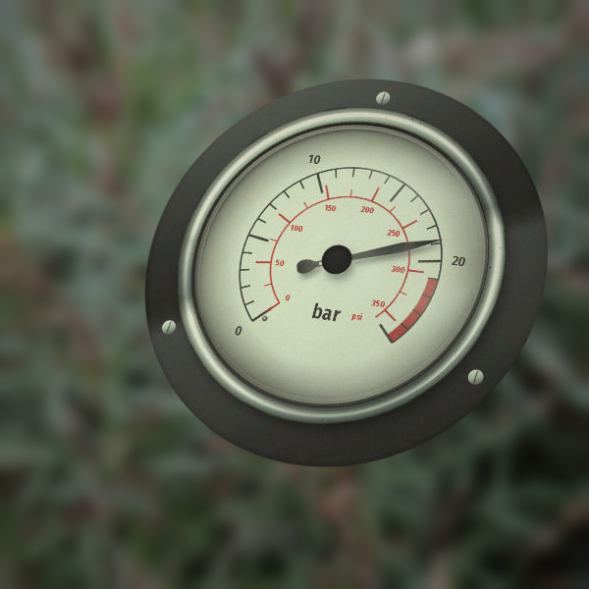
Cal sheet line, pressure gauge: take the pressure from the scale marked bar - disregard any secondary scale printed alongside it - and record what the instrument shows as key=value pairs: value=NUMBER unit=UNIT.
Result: value=19 unit=bar
